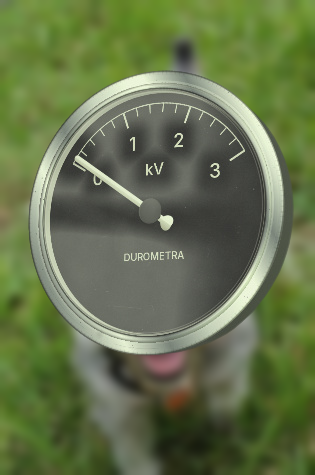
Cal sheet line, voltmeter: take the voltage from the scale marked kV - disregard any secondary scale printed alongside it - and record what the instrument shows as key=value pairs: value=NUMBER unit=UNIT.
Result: value=0.1 unit=kV
